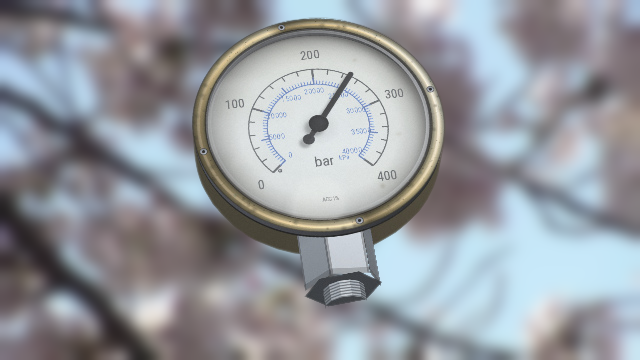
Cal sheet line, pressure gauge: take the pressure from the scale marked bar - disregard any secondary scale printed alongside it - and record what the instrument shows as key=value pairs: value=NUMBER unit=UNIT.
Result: value=250 unit=bar
